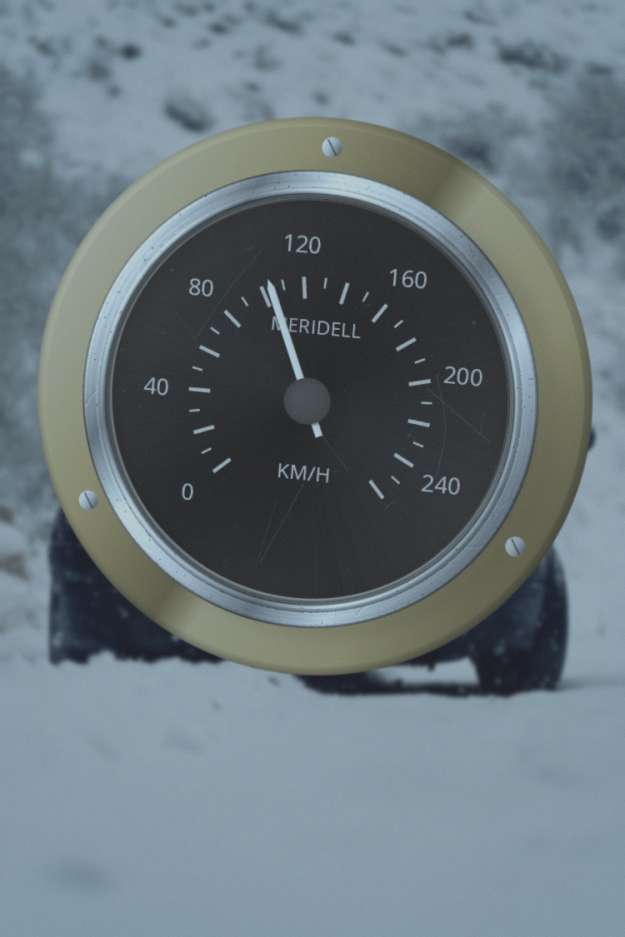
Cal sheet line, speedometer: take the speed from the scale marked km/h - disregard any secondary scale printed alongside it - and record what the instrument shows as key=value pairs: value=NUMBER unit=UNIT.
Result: value=105 unit=km/h
